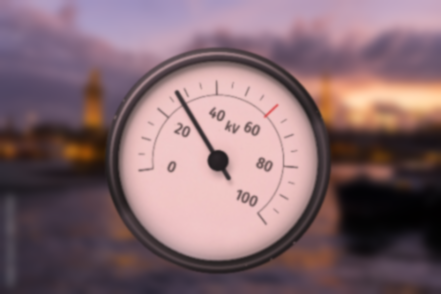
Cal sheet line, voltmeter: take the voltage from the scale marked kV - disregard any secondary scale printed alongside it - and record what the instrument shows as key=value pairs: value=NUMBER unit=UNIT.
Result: value=27.5 unit=kV
